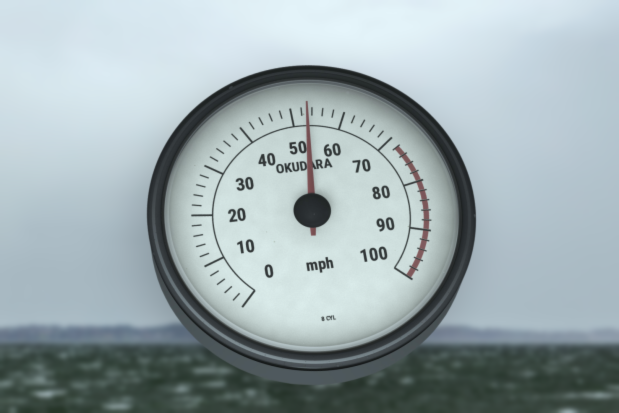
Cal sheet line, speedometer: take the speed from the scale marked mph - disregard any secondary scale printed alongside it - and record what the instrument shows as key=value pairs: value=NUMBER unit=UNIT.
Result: value=53 unit=mph
